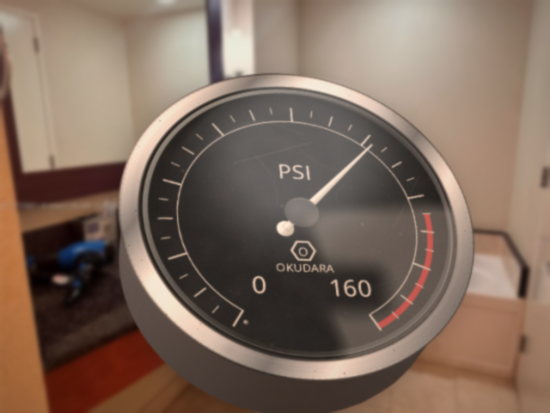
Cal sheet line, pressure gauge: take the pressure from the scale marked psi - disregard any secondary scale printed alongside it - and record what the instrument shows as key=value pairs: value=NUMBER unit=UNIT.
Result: value=102.5 unit=psi
